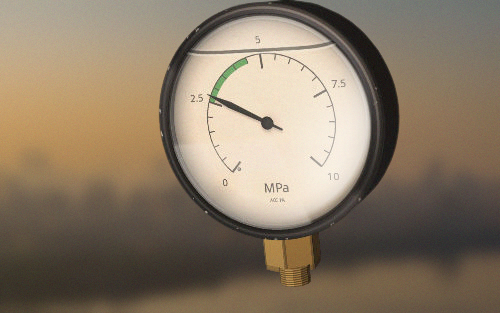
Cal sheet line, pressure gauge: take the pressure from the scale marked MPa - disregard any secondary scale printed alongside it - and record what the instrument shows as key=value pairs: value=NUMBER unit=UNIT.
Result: value=2.75 unit=MPa
